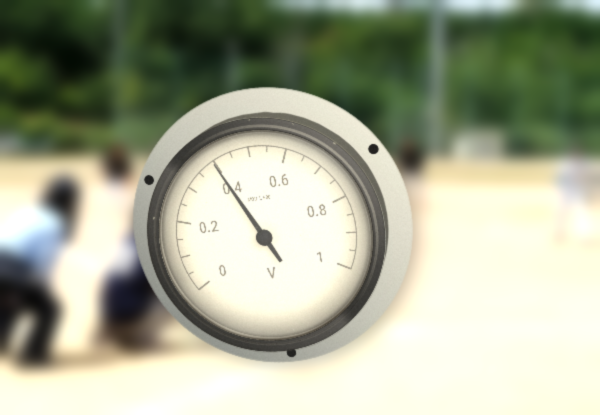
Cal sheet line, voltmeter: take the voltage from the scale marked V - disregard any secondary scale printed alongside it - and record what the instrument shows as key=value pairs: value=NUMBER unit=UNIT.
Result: value=0.4 unit=V
